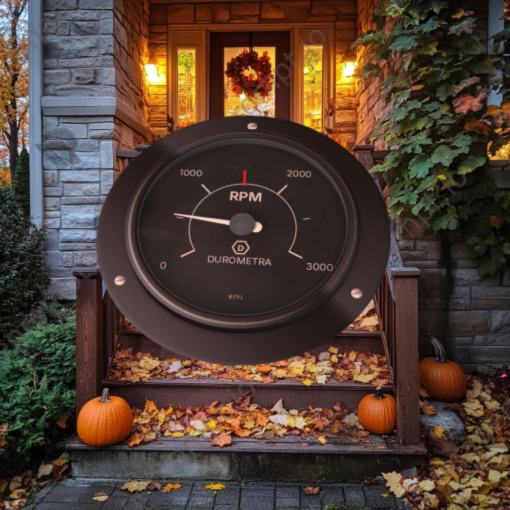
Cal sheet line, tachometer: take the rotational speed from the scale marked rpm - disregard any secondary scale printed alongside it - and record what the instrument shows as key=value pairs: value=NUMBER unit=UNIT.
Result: value=500 unit=rpm
